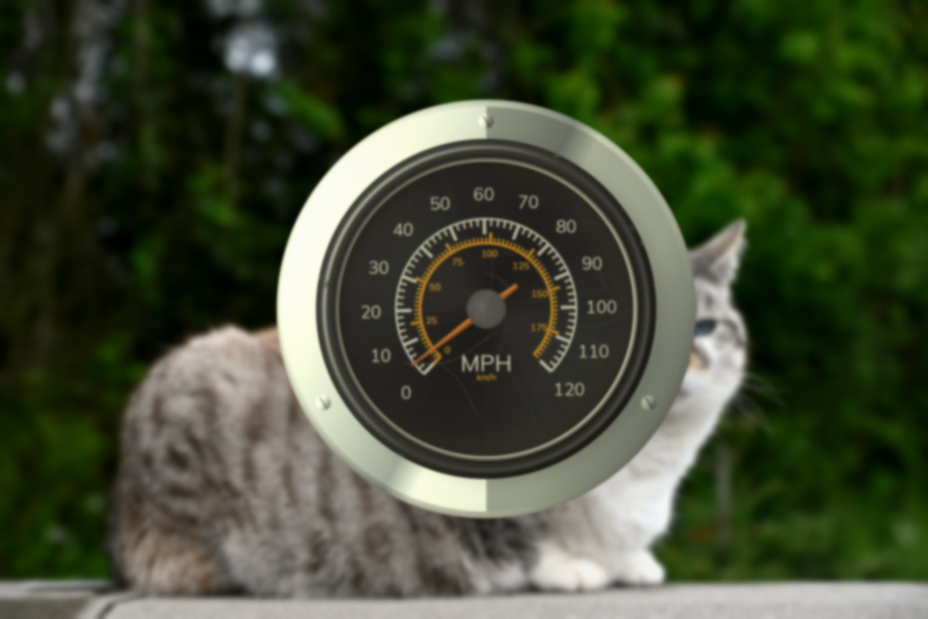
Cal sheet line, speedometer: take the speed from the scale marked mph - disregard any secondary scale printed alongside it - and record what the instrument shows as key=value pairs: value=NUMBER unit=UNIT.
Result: value=4 unit=mph
